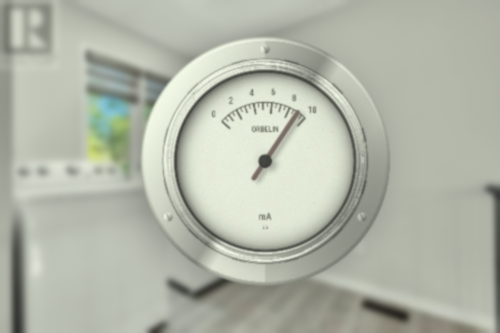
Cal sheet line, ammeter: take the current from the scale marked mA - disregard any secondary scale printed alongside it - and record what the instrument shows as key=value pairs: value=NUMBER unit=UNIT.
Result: value=9 unit=mA
